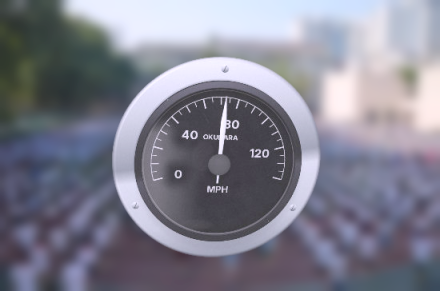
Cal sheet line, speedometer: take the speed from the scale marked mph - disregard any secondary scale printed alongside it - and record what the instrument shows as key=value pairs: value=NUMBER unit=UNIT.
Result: value=72.5 unit=mph
